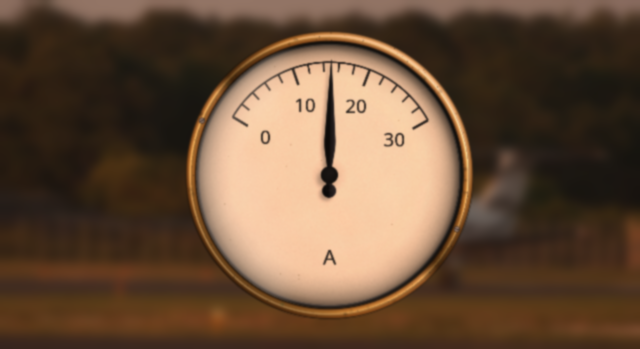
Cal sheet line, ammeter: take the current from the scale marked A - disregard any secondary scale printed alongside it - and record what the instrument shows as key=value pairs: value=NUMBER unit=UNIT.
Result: value=15 unit=A
